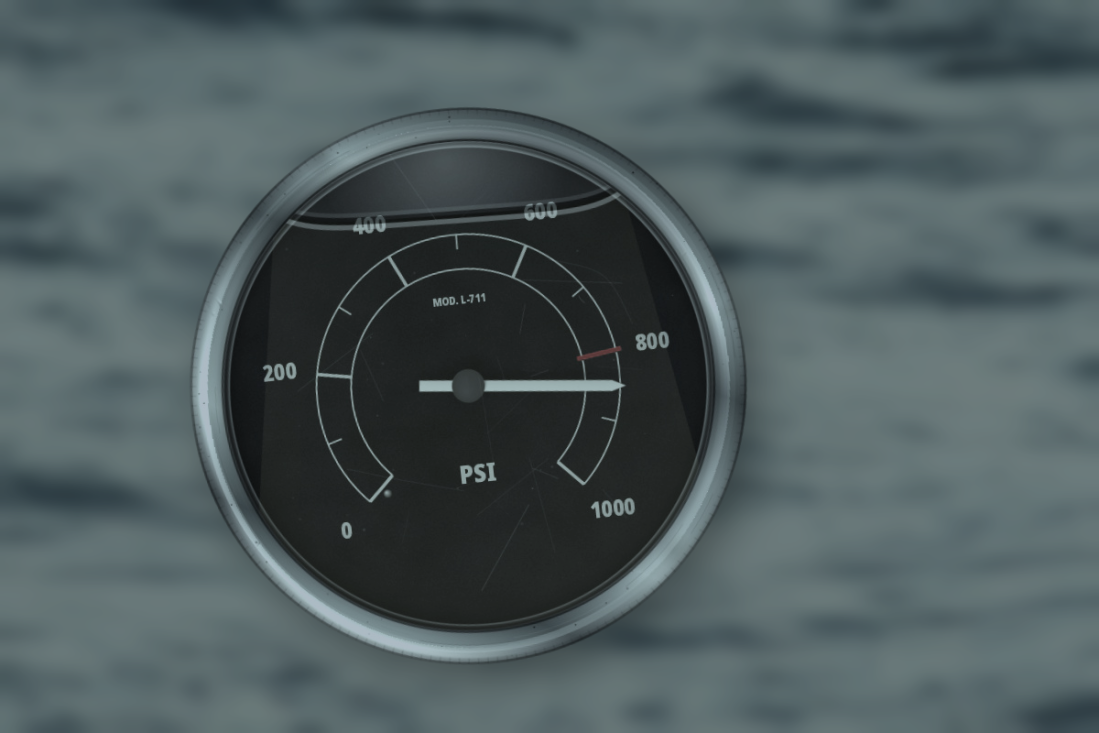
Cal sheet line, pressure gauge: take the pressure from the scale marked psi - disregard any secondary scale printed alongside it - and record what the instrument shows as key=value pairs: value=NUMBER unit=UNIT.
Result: value=850 unit=psi
